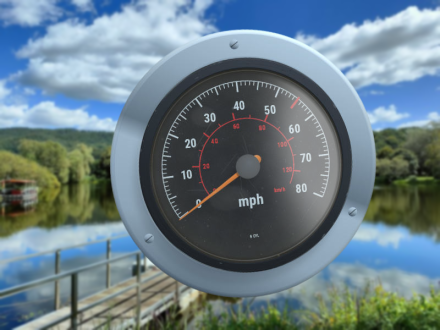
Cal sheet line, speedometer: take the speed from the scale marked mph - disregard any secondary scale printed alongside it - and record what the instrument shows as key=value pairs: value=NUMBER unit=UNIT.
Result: value=0 unit=mph
